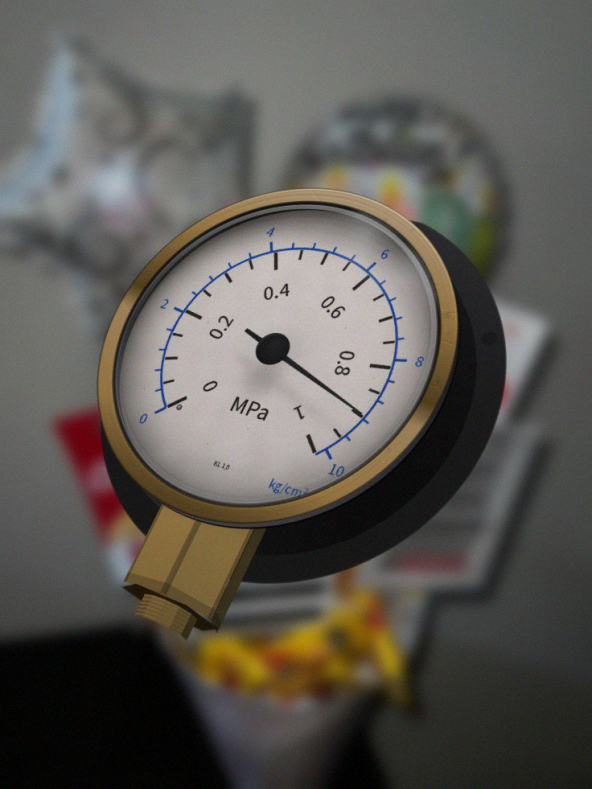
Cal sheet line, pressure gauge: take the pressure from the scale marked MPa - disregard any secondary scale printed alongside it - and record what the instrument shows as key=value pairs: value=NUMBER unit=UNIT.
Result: value=0.9 unit=MPa
